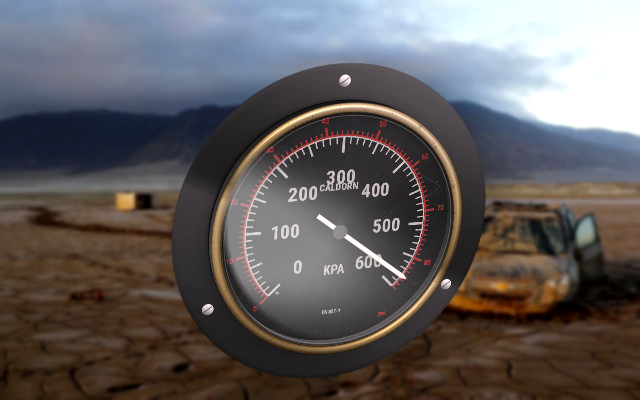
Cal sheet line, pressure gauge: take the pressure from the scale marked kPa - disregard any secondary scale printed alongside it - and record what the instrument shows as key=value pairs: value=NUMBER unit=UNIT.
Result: value=580 unit=kPa
